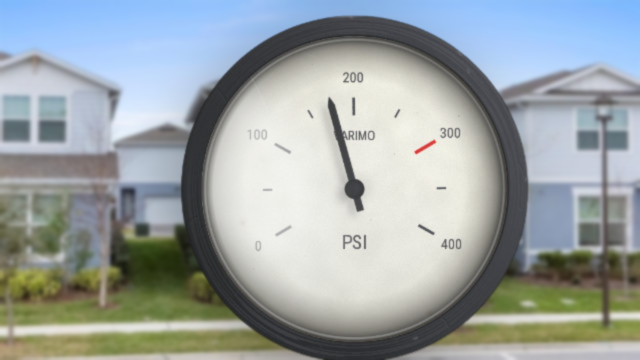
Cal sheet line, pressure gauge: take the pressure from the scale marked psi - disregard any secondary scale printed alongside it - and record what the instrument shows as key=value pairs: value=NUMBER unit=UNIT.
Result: value=175 unit=psi
